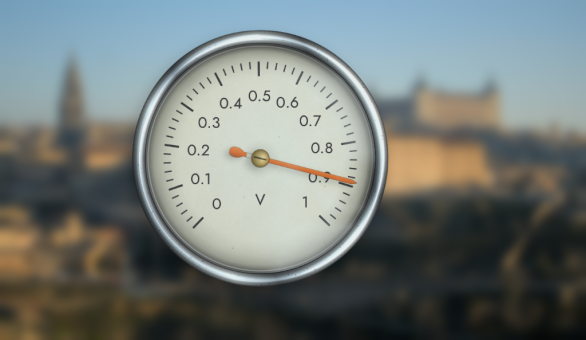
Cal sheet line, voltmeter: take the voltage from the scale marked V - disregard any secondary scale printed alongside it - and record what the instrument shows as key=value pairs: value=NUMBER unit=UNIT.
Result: value=0.89 unit=V
